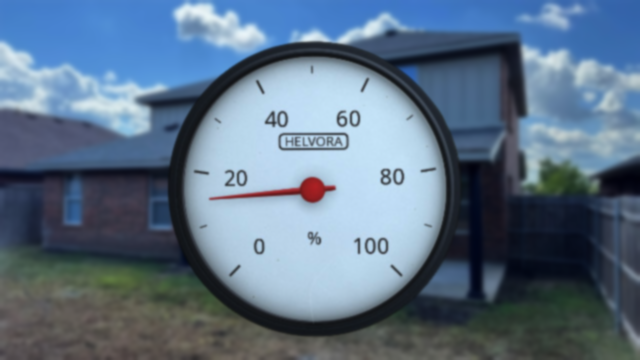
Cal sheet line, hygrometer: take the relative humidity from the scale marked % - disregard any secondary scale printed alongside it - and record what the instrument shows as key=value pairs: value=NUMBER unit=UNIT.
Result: value=15 unit=%
